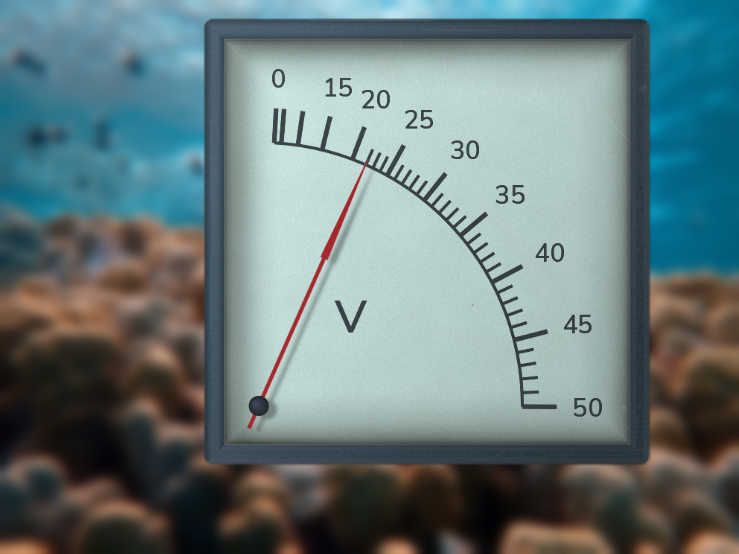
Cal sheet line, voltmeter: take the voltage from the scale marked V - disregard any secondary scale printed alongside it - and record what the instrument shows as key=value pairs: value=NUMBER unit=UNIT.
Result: value=22 unit=V
